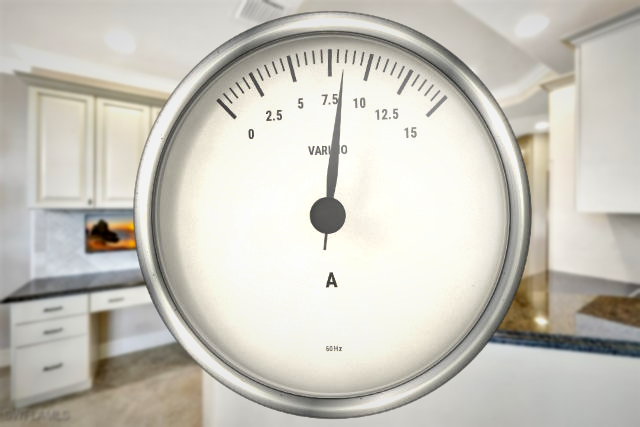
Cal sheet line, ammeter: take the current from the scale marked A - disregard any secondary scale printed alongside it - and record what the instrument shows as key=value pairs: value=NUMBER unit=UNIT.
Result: value=8.5 unit=A
